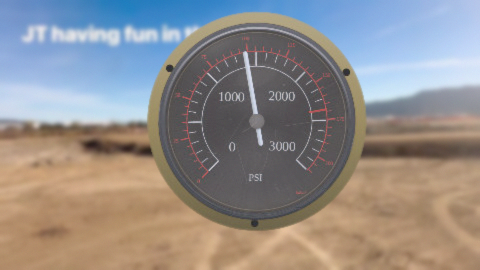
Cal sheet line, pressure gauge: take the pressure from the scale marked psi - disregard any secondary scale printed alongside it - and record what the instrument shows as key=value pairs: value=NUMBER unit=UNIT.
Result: value=1400 unit=psi
